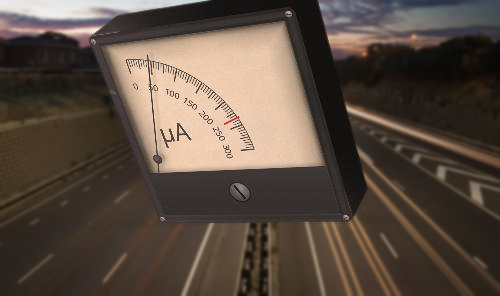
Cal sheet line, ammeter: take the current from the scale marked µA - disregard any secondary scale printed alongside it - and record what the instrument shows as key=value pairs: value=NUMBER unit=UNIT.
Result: value=50 unit=µA
